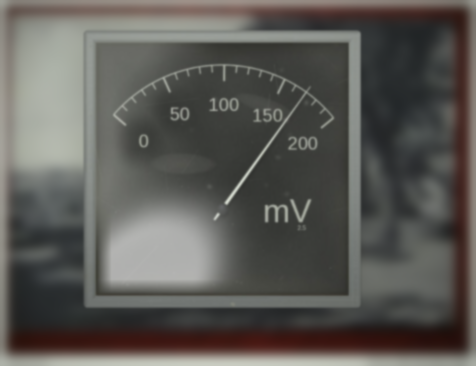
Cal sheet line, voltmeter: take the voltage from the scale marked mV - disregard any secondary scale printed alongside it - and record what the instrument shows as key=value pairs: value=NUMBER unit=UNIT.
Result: value=170 unit=mV
